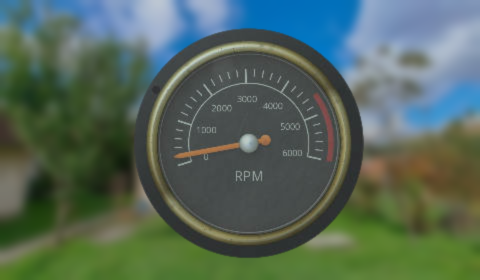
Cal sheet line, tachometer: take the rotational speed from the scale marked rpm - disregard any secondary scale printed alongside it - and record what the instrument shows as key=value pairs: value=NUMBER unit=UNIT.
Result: value=200 unit=rpm
